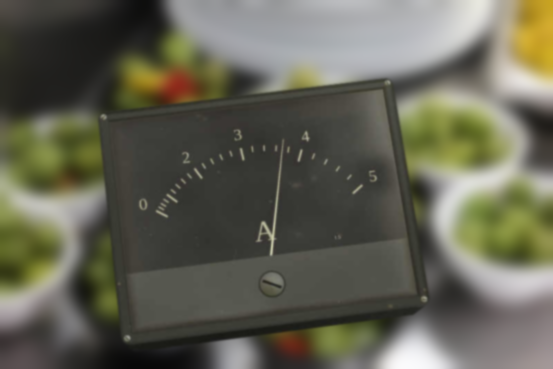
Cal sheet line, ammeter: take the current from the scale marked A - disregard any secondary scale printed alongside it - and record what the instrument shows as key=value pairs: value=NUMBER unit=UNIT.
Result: value=3.7 unit=A
